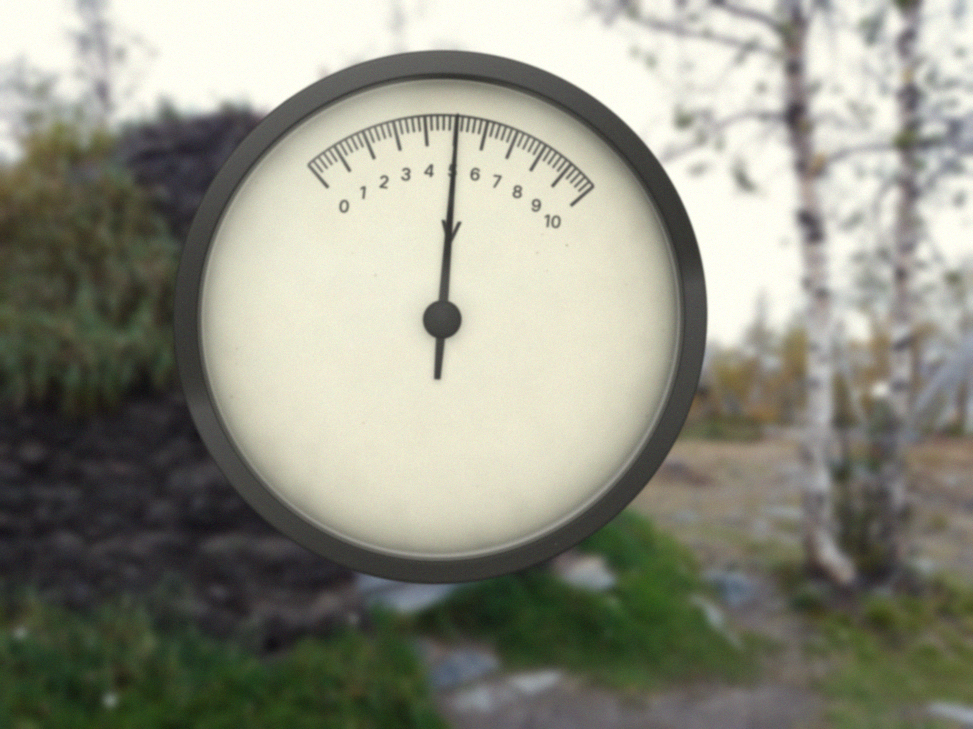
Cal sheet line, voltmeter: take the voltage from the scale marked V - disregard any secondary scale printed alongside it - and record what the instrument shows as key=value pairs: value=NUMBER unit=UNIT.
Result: value=5 unit=V
